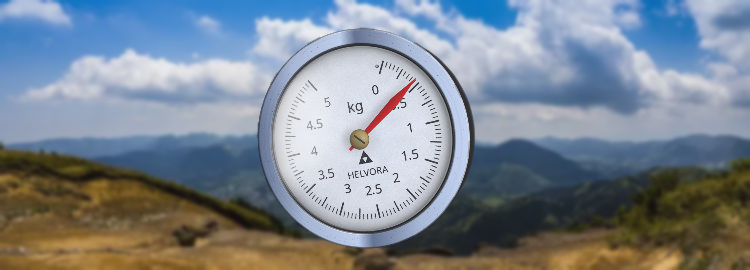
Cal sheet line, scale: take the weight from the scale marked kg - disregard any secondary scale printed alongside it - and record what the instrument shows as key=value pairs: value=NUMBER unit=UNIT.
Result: value=0.45 unit=kg
